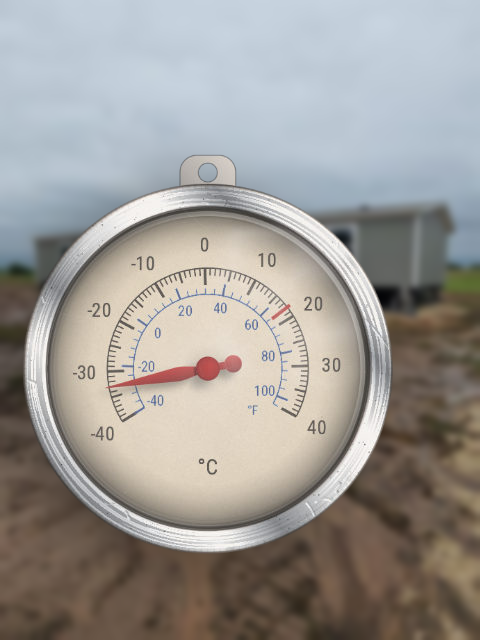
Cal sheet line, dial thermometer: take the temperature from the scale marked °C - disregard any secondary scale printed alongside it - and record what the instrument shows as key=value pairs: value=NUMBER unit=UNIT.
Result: value=-33 unit=°C
